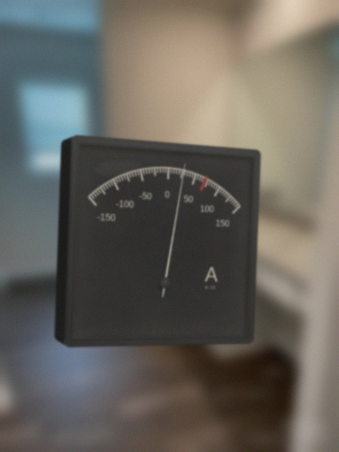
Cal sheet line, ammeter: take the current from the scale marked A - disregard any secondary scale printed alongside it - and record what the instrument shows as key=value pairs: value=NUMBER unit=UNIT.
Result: value=25 unit=A
